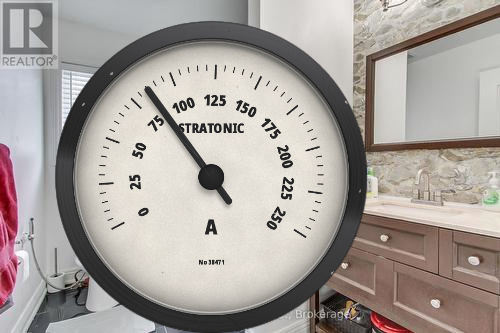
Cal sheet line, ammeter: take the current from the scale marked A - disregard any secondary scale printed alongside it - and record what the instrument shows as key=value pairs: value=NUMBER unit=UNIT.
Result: value=85 unit=A
